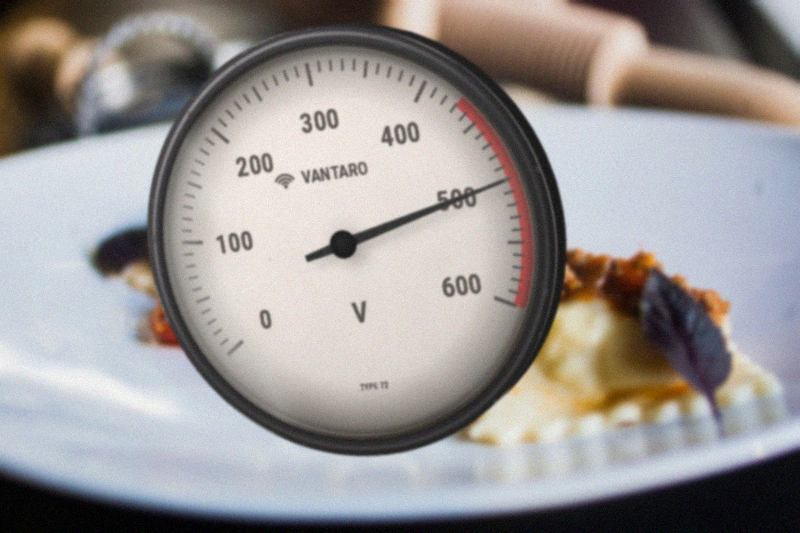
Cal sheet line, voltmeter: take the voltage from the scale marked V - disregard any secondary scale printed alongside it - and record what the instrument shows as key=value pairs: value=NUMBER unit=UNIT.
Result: value=500 unit=V
